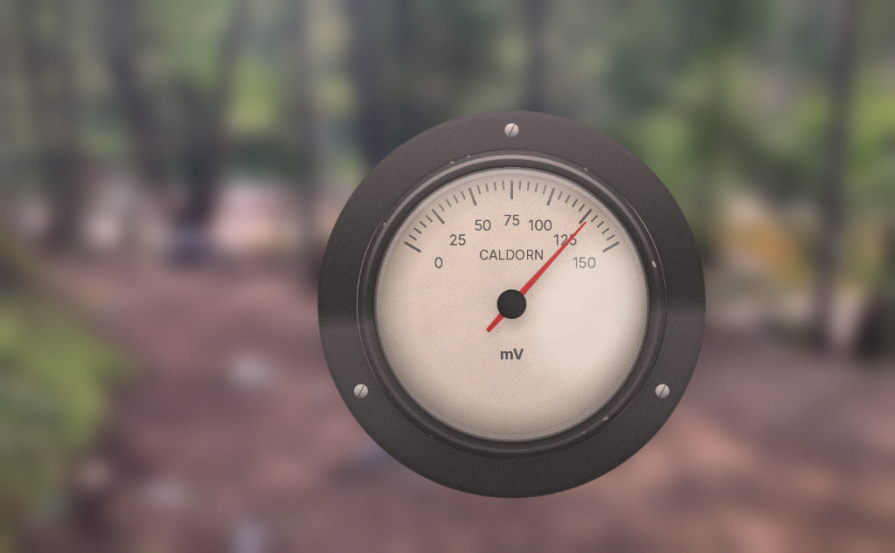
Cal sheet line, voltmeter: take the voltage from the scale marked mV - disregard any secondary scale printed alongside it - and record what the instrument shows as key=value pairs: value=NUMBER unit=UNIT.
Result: value=127.5 unit=mV
